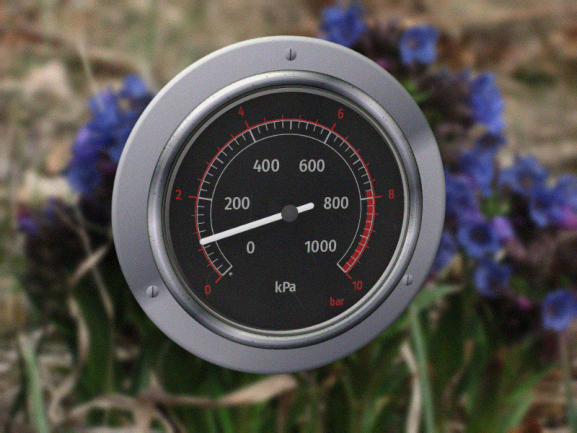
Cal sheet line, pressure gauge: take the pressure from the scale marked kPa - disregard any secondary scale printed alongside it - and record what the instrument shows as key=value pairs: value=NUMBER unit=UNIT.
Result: value=100 unit=kPa
